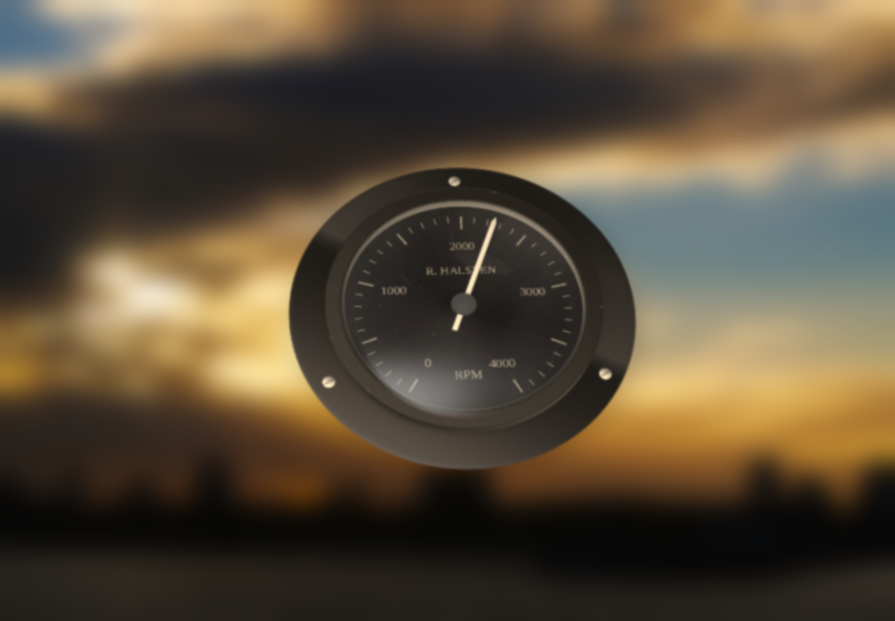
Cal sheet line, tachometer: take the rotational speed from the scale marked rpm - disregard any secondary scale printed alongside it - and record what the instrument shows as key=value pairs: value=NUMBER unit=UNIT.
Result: value=2250 unit=rpm
